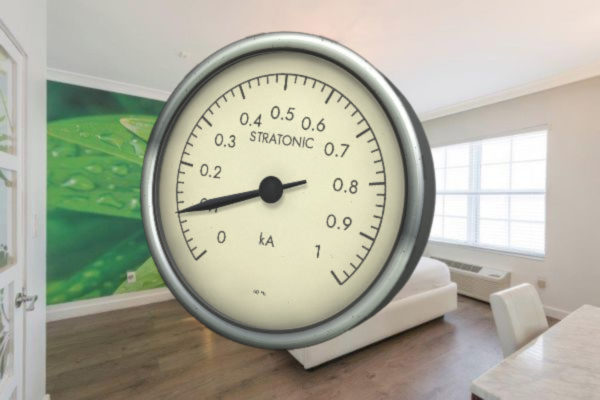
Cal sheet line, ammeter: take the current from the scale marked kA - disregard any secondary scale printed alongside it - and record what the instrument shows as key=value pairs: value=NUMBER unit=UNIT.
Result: value=0.1 unit=kA
